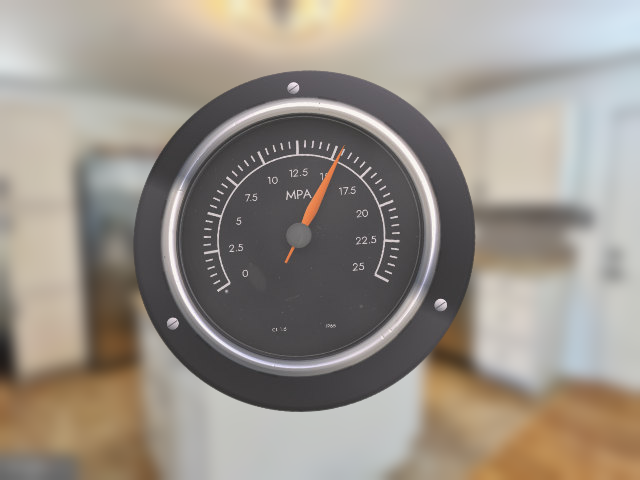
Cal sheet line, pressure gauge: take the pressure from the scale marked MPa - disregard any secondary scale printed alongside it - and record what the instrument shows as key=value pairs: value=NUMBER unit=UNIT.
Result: value=15.5 unit=MPa
